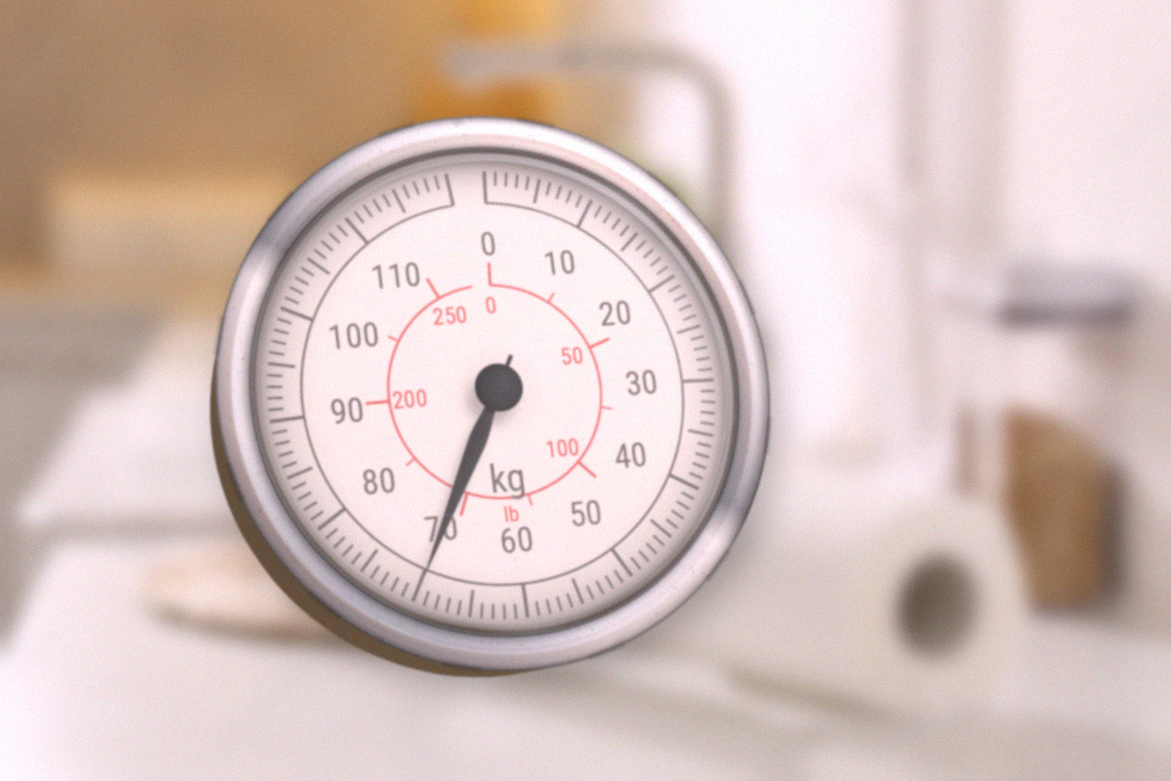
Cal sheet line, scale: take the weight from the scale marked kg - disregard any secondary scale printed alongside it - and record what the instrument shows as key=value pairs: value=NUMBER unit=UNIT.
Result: value=70 unit=kg
